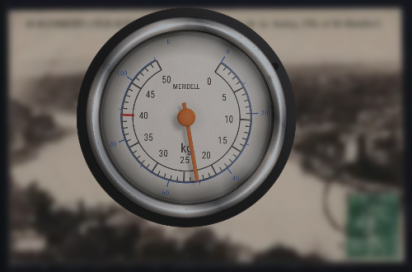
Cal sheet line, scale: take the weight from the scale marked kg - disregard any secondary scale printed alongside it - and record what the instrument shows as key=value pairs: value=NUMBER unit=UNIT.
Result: value=23 unit=kg
